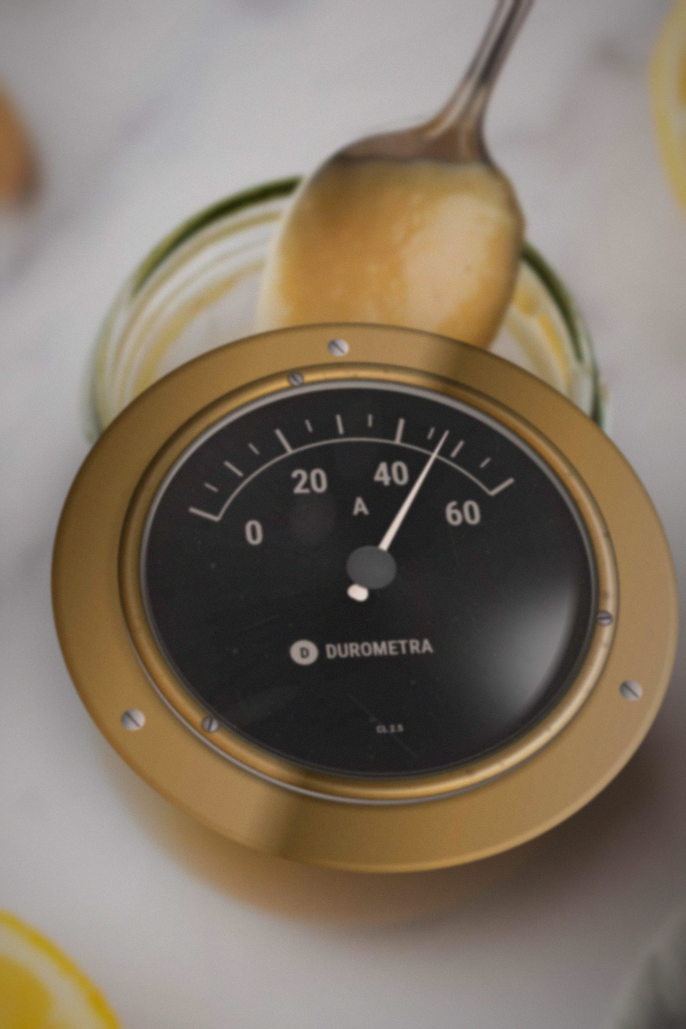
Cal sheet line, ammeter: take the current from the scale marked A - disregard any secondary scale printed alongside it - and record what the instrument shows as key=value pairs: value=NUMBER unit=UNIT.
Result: value=47.5 unit=A
